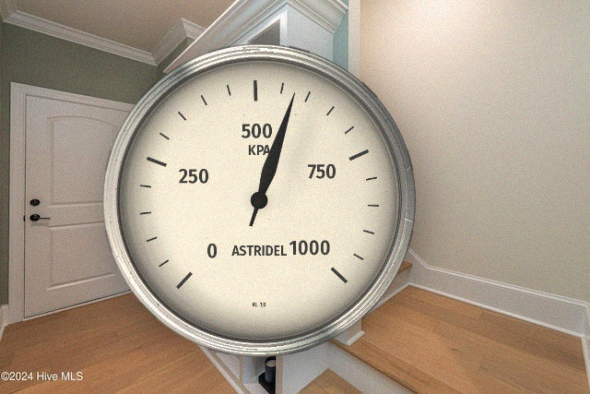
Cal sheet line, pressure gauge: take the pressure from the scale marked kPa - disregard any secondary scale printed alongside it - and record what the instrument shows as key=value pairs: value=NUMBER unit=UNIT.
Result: value=575 unit=kPa
